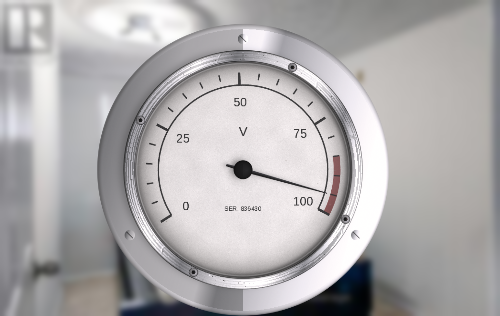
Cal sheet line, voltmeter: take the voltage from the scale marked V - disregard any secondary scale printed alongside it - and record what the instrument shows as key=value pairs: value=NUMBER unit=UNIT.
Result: value=95 unit=V
